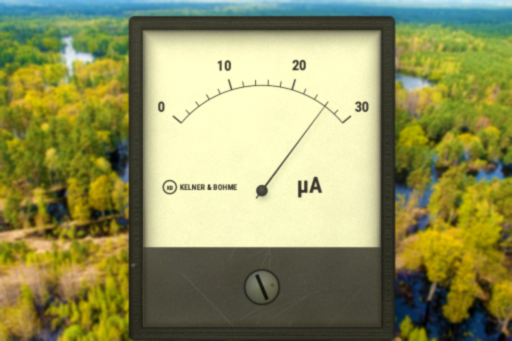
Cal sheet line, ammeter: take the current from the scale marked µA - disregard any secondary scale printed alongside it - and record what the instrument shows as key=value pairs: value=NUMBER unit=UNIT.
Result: value=26 unit=µA
